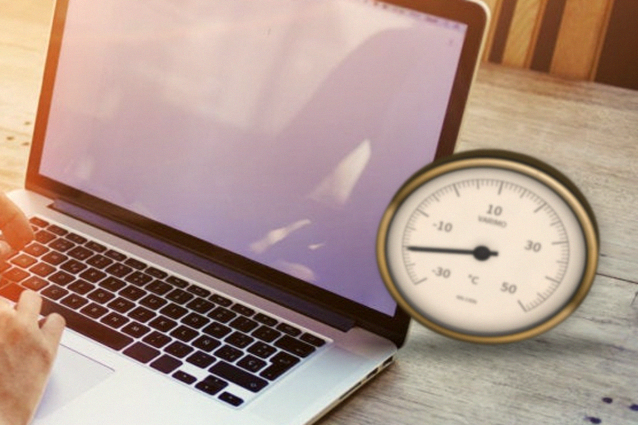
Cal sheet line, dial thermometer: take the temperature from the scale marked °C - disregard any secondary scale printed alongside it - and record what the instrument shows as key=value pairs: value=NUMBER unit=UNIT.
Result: value=-20 unit=°C
